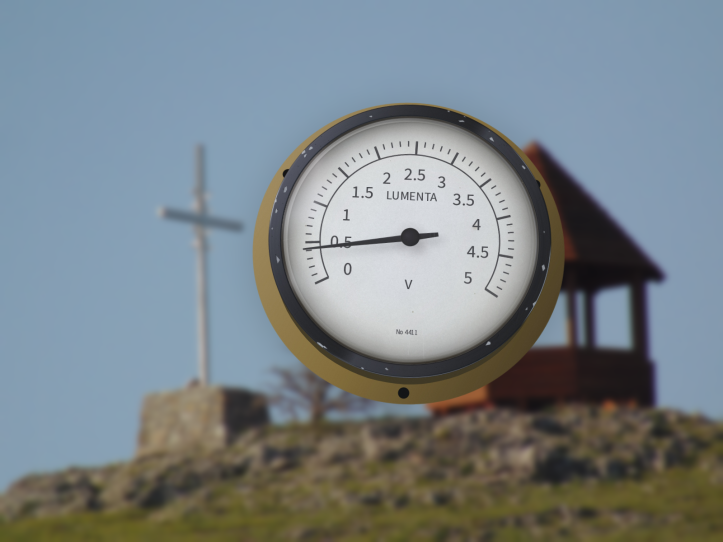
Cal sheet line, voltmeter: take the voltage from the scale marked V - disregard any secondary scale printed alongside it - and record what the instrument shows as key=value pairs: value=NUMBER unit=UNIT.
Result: value=0.4 unit=V
